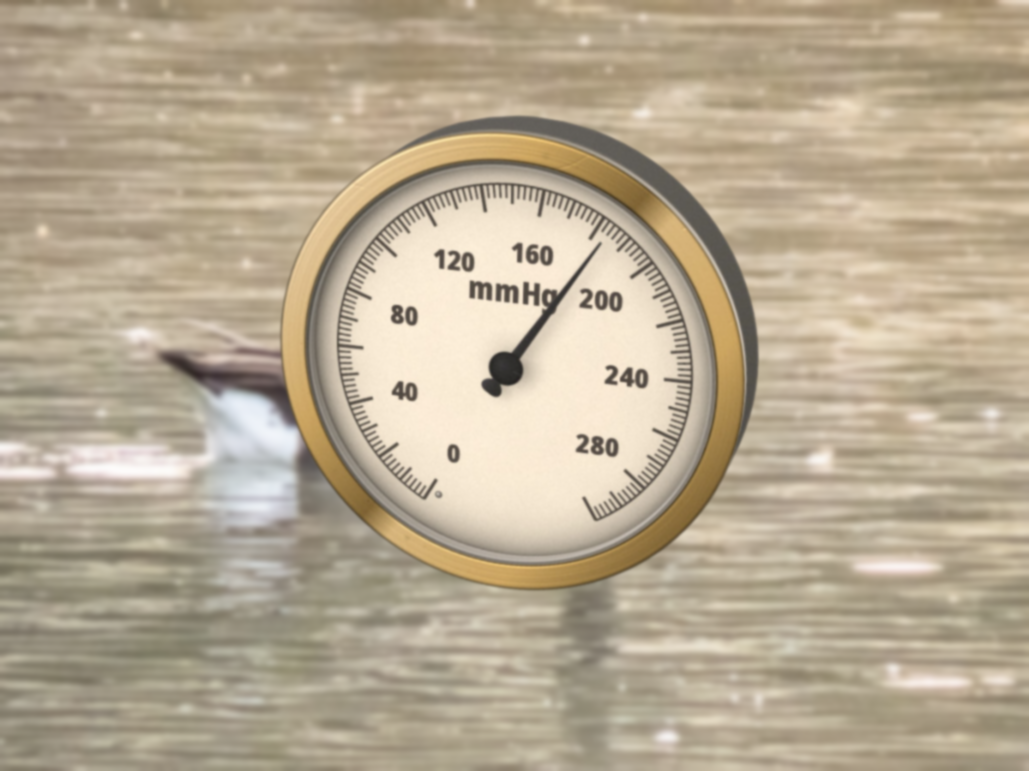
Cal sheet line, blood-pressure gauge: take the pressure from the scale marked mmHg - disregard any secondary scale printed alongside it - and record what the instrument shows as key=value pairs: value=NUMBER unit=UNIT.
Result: value=184 unit=mmHg
